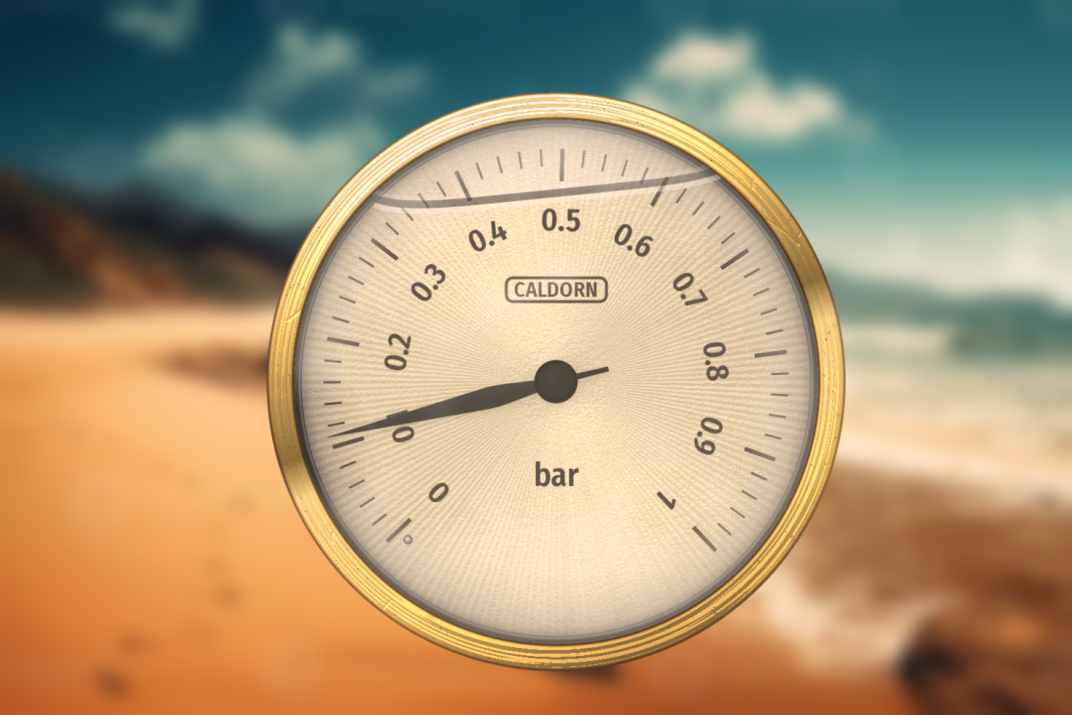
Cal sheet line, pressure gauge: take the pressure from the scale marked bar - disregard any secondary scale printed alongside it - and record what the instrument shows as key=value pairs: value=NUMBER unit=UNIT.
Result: value=0.11 unit=bar
